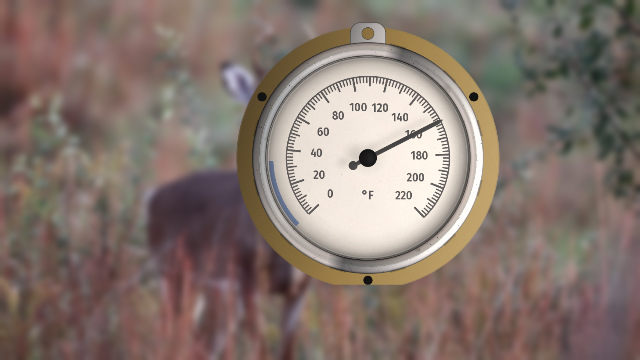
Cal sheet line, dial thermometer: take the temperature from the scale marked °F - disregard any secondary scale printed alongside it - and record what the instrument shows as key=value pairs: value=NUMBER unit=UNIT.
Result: value=160 unit=°F
